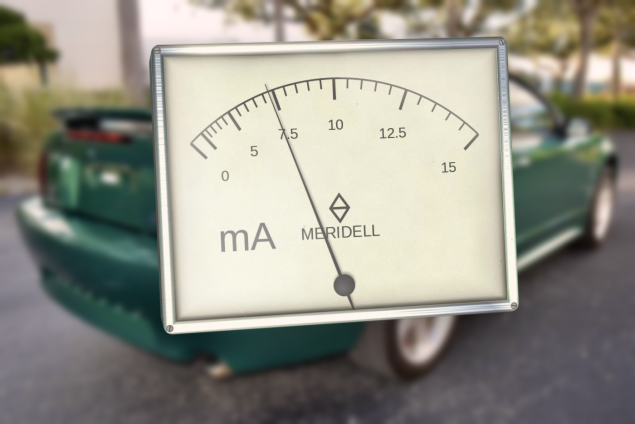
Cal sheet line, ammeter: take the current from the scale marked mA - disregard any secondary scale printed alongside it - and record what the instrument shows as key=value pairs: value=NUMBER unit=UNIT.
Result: value=7.25 unit=mA
